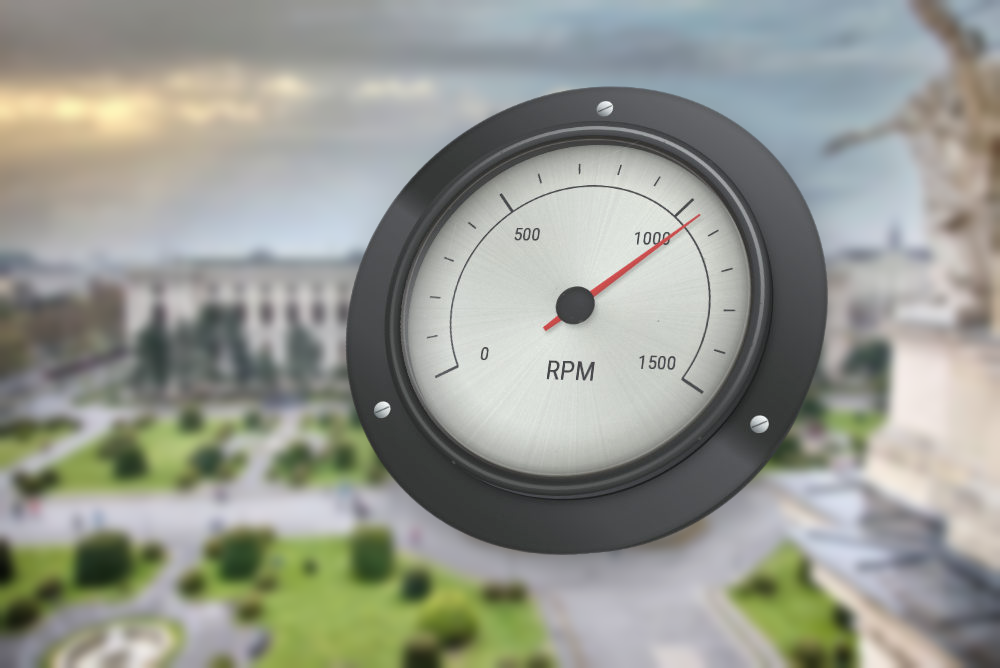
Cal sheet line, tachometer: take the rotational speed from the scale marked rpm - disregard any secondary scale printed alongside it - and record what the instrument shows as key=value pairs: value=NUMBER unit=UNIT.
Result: value=1050 unit=rpm
